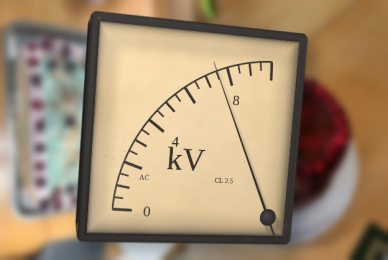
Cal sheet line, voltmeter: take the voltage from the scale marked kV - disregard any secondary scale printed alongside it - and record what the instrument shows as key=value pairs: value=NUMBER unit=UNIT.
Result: value=7.5 unit=kV
